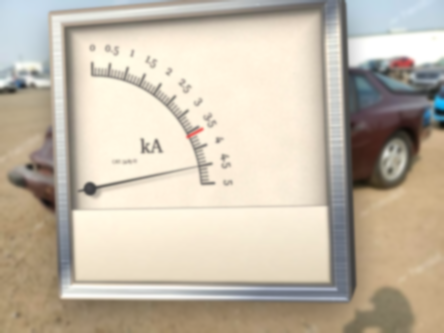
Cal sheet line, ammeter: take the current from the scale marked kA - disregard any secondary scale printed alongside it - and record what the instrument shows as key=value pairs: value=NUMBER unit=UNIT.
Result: value=4.5 unit=kA
